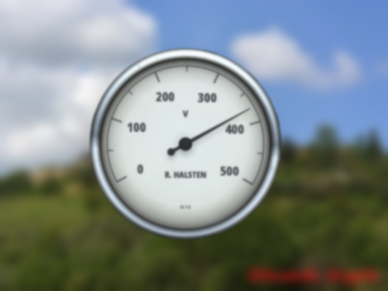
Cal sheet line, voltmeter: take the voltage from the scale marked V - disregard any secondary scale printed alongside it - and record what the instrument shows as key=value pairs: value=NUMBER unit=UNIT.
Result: value=375 unit=V
